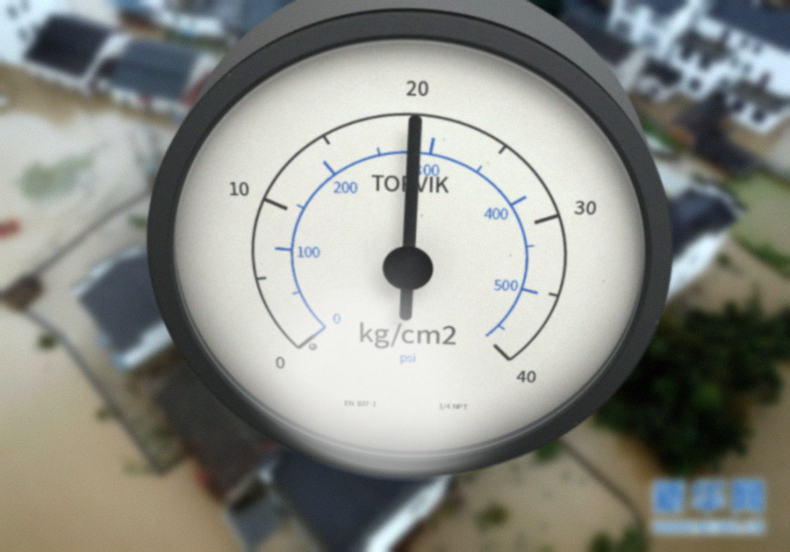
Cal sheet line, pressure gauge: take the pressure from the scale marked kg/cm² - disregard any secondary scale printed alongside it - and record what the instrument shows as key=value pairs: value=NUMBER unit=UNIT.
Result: value=20 unit=kg/cm²
